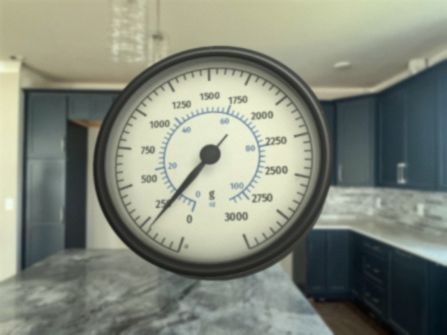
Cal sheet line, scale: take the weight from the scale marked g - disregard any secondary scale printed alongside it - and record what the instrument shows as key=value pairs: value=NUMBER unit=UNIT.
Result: value=200 unit=g
